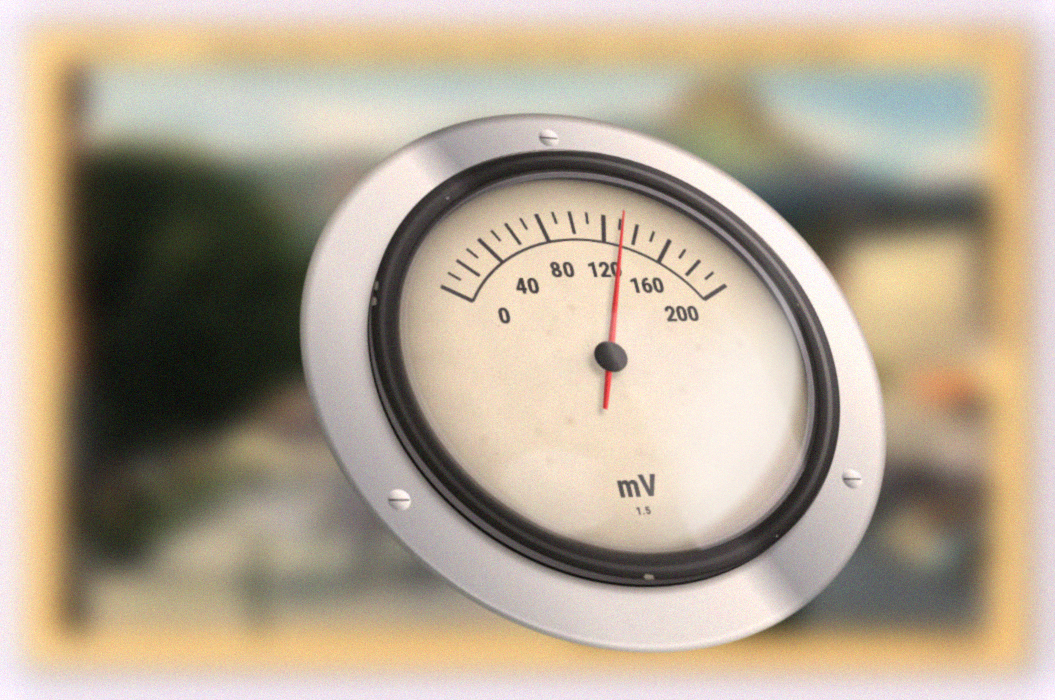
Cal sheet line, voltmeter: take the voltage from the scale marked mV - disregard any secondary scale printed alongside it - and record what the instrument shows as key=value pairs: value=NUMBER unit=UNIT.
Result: value=130 unit=mV
